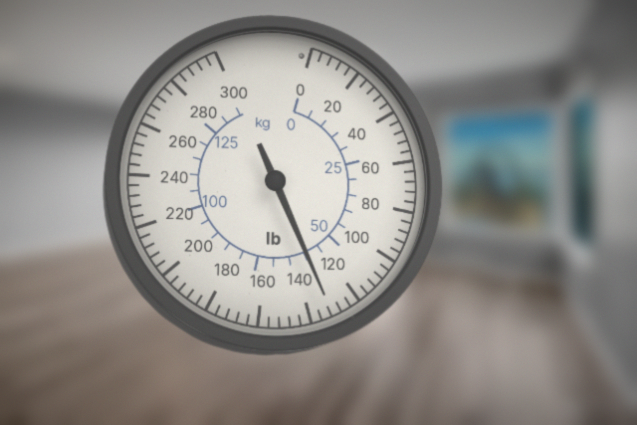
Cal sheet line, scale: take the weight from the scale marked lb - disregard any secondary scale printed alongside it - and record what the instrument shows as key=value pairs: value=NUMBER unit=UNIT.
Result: value=132 unit=lb
